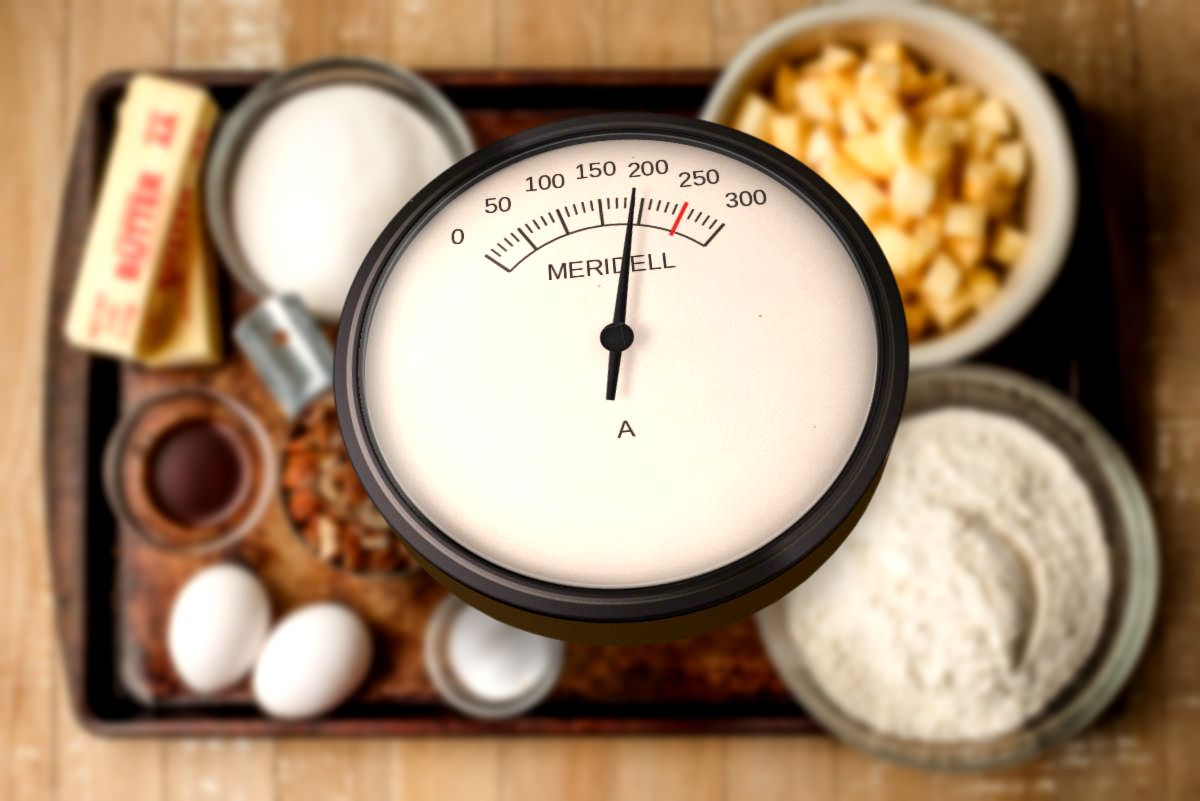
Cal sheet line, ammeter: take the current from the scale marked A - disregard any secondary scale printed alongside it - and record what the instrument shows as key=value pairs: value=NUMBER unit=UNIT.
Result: value=190 unit=A
